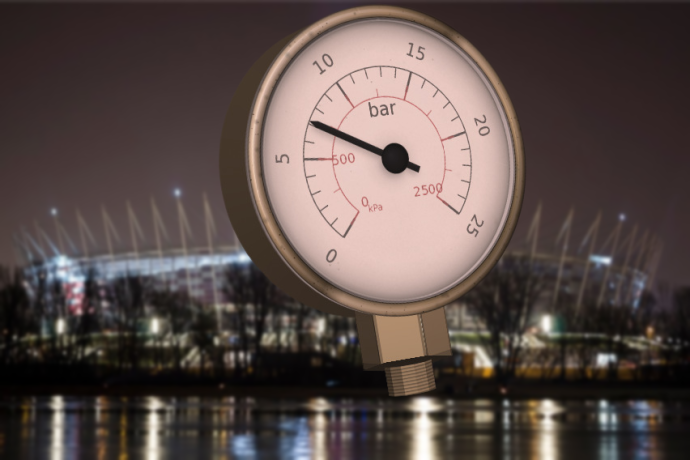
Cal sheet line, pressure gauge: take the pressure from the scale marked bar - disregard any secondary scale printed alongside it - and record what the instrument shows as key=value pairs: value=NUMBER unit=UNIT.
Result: value=7 unit=bar
